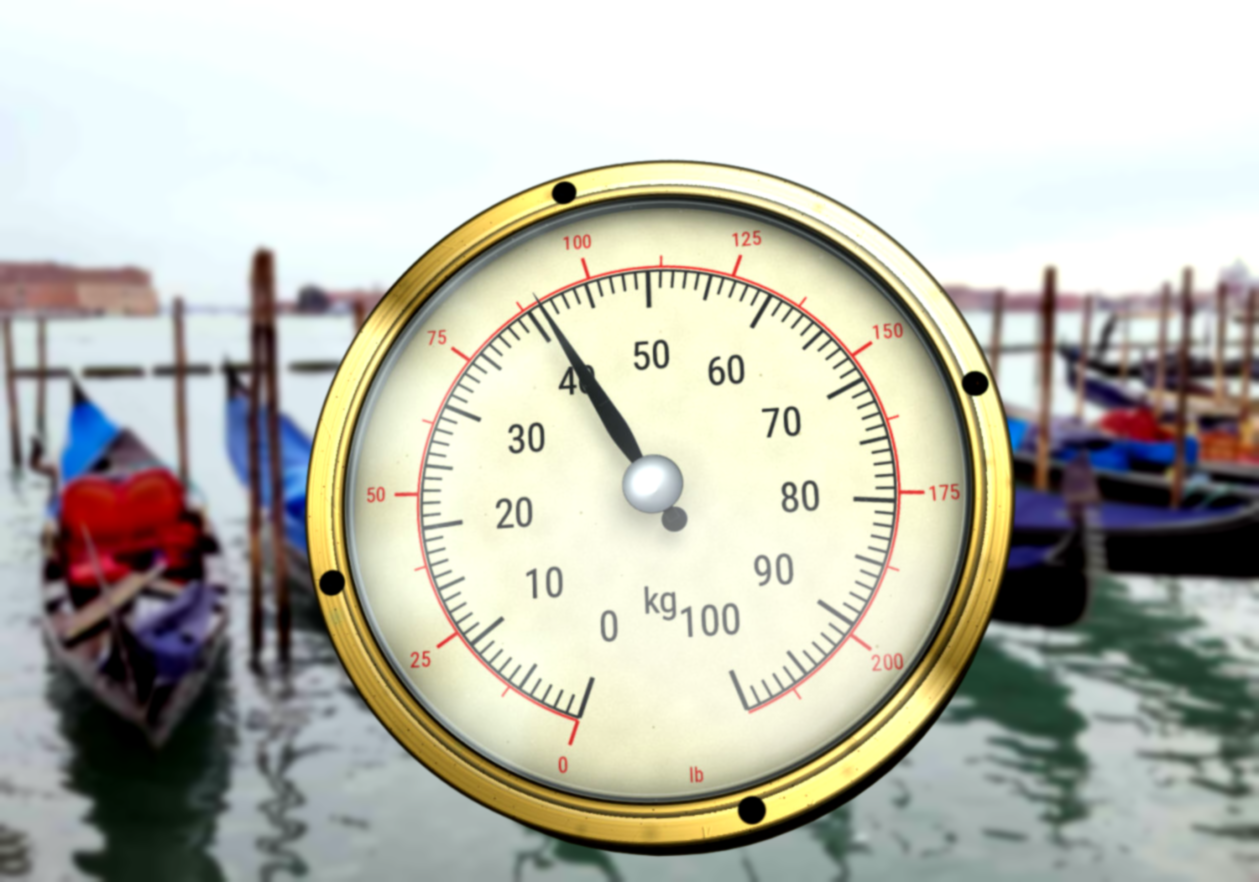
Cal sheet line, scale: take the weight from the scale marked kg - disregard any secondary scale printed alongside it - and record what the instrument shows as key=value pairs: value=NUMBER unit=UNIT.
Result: value=41 unit=kg
